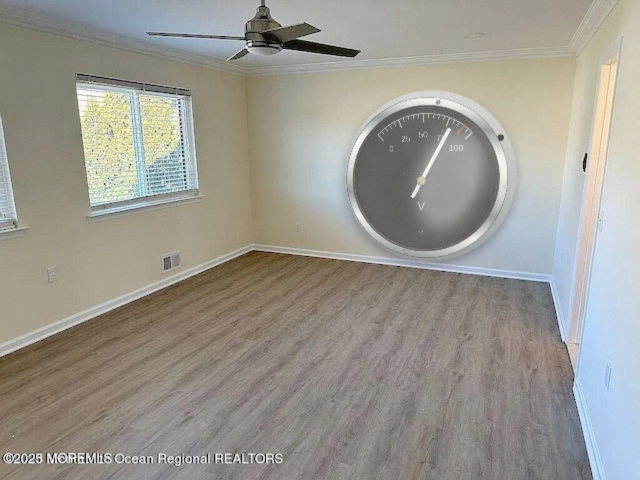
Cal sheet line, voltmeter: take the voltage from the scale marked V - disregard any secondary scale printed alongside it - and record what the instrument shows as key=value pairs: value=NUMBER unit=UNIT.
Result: value=80 unit=V
